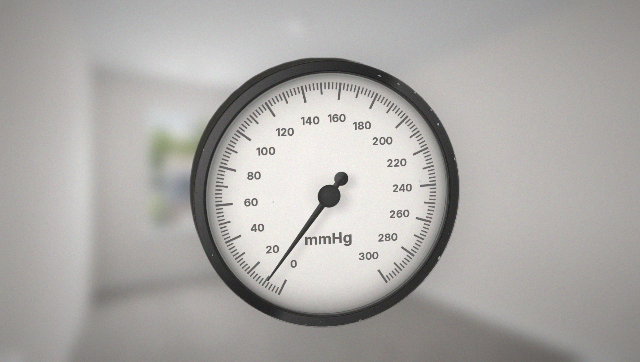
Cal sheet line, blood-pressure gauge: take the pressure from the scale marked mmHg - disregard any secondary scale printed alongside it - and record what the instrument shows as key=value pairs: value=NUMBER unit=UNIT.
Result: value=10 unit=mmHg
